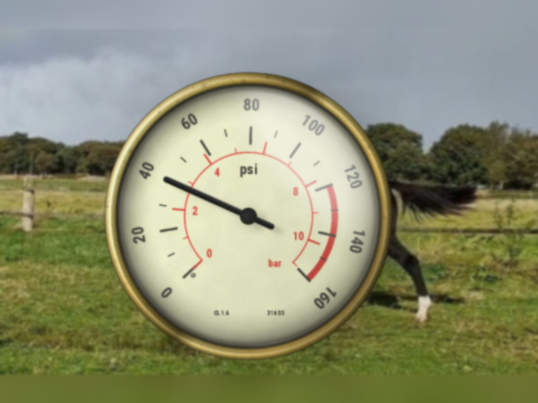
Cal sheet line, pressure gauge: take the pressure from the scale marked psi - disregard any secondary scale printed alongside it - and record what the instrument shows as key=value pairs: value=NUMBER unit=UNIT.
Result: value=40 unit=psi
